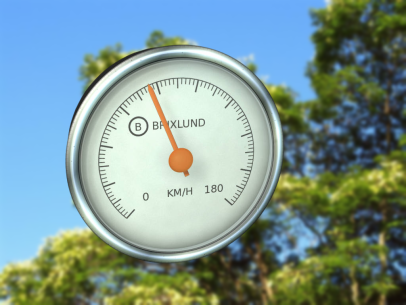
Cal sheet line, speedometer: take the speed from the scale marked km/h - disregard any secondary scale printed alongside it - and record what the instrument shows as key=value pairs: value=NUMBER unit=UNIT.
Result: value=76 unit=km/h
